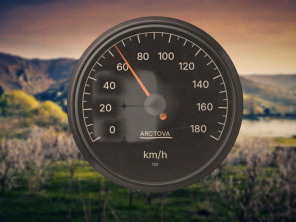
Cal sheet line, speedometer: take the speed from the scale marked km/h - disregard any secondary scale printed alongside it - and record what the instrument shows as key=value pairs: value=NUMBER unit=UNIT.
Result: value=65 unit=km/h
